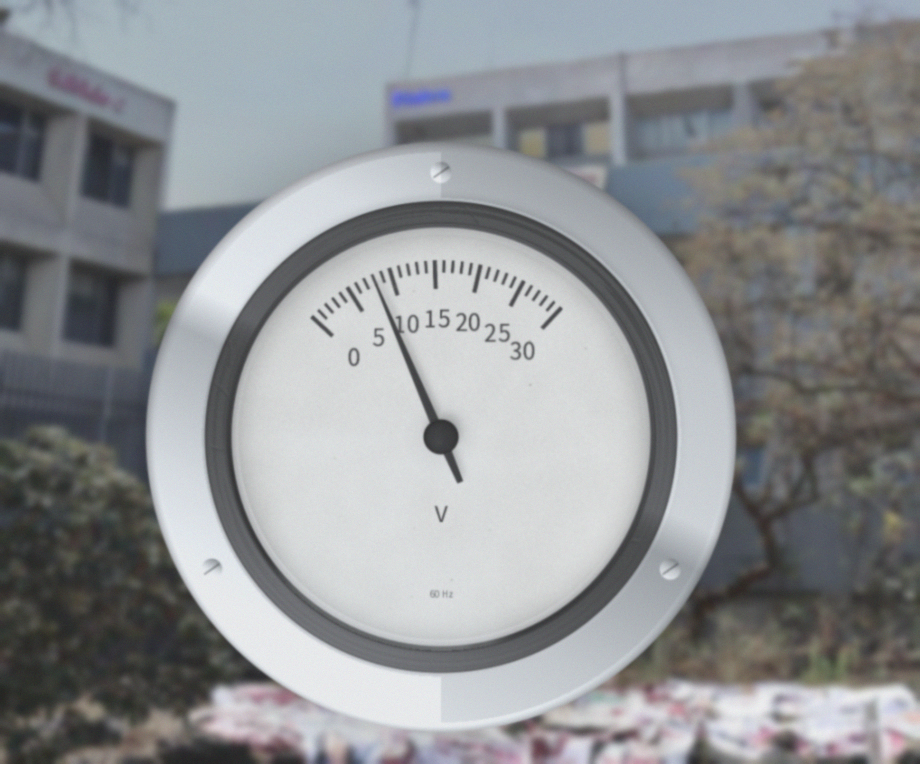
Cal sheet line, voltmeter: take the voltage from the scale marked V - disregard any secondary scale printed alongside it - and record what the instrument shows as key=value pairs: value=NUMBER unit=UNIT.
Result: value=8 unit=V
